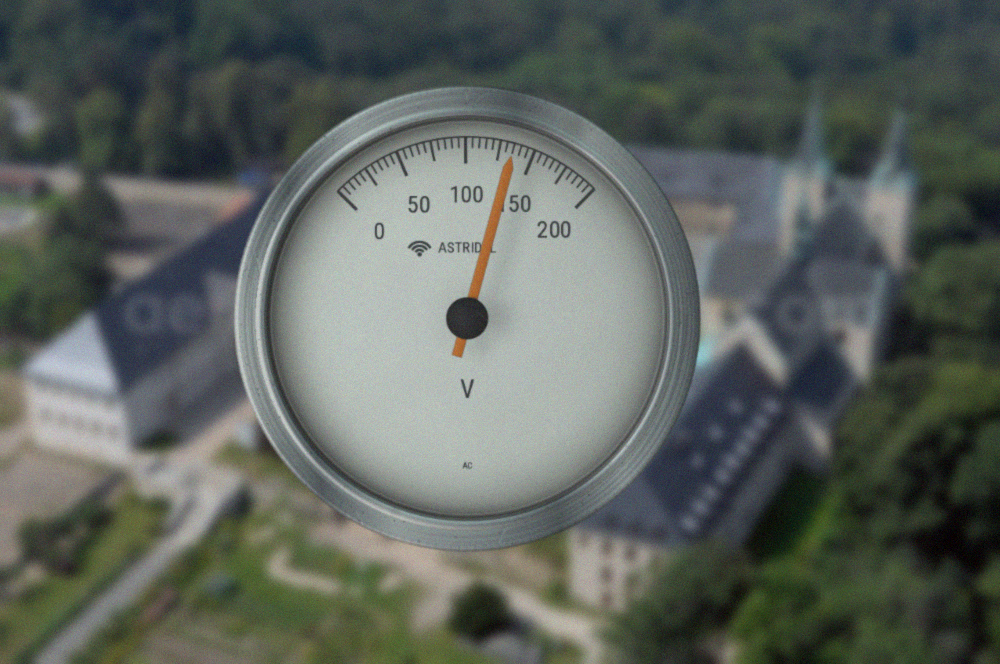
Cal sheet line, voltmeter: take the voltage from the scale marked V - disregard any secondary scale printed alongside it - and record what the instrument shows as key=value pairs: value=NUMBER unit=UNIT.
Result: value=135 unit=V
